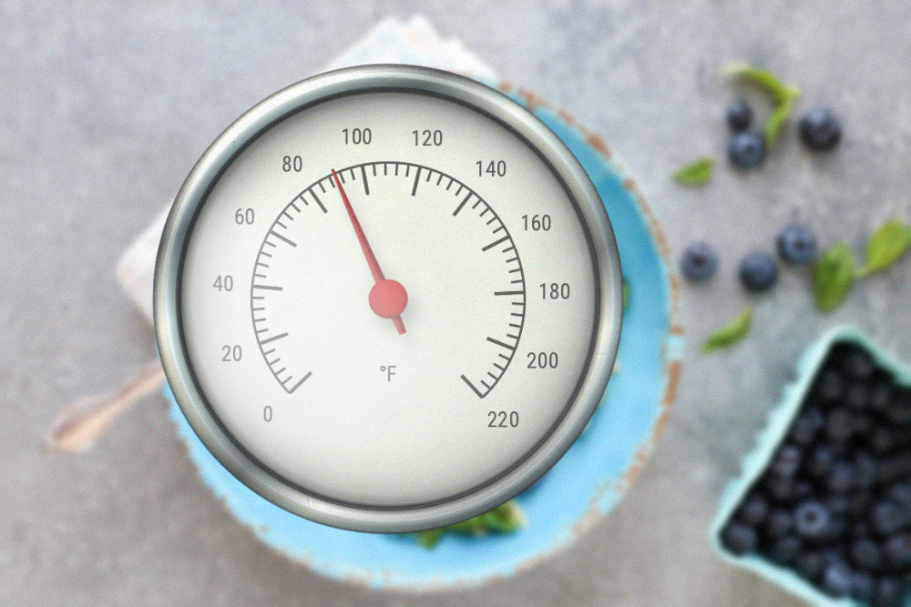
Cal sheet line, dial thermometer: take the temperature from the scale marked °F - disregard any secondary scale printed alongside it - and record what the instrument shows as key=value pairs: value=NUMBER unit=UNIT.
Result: value=90 unit=°F
